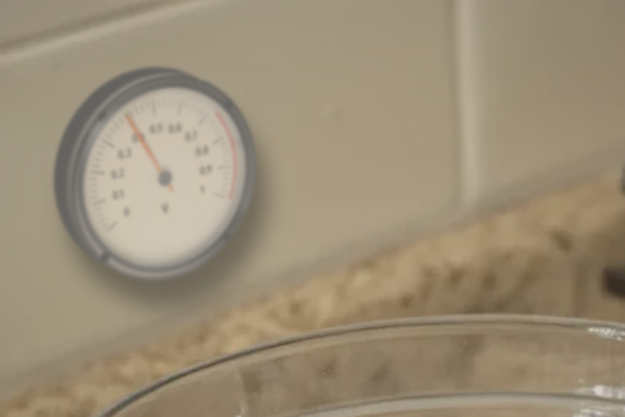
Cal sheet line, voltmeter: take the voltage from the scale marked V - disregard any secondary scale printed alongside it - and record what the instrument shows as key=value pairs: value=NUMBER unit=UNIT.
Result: value=0.4 unit=V
